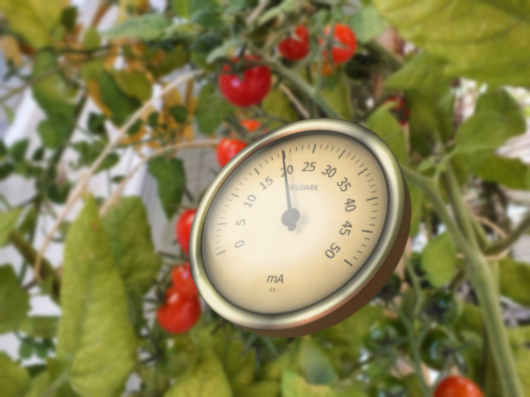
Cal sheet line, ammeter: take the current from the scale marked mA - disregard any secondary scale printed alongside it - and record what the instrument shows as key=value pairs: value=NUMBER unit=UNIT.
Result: value=20 unit=mA
